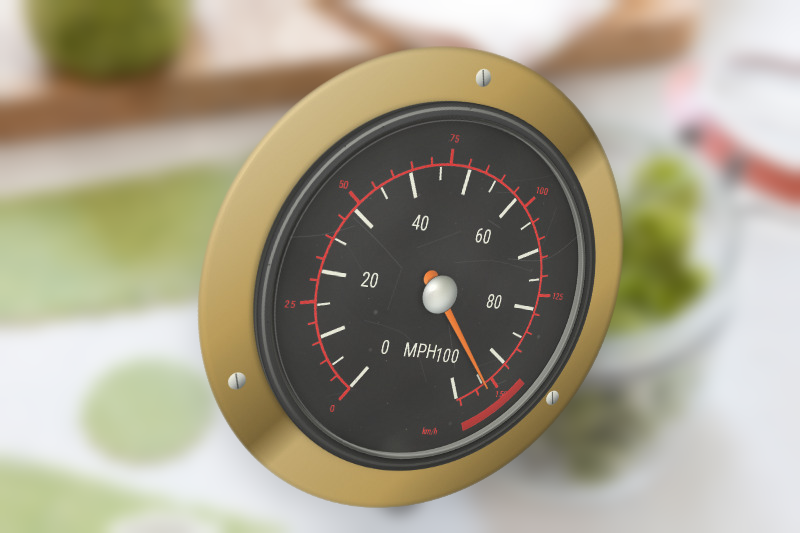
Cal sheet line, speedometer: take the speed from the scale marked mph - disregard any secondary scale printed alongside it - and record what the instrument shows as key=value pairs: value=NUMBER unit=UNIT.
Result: value=95 unit=mph
